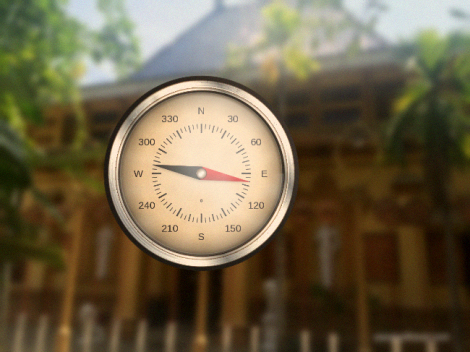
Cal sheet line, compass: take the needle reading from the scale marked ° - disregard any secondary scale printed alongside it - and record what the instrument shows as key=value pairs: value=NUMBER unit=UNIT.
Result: value=100 unit=°
